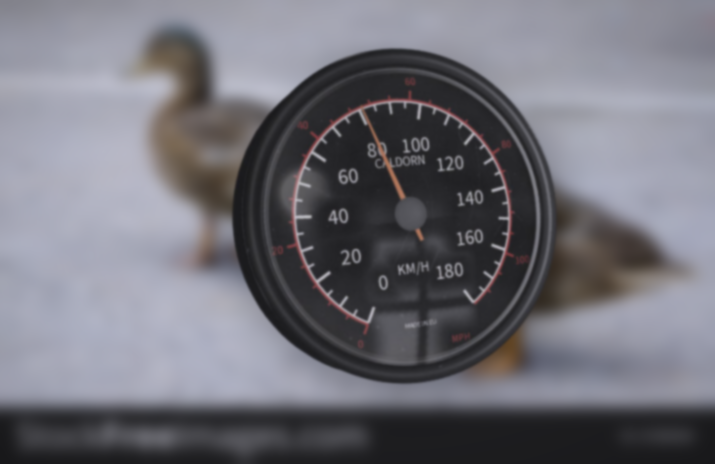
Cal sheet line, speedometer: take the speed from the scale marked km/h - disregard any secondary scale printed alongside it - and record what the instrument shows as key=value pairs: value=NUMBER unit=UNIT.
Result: value=80 unit=km/h
